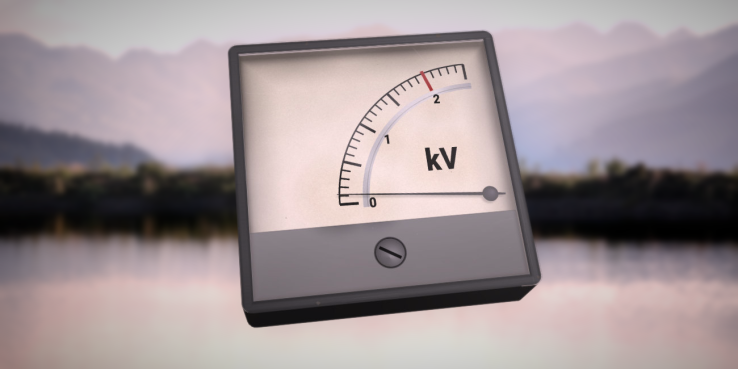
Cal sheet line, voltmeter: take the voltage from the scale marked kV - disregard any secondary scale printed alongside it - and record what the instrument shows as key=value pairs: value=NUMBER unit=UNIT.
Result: value=0.1 unit=kV
